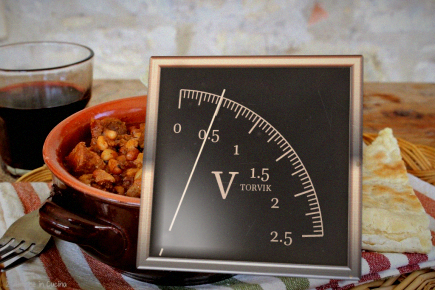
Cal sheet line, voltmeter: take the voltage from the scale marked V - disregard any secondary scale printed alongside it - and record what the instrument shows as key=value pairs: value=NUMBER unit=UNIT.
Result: value=0.5 unit=V
